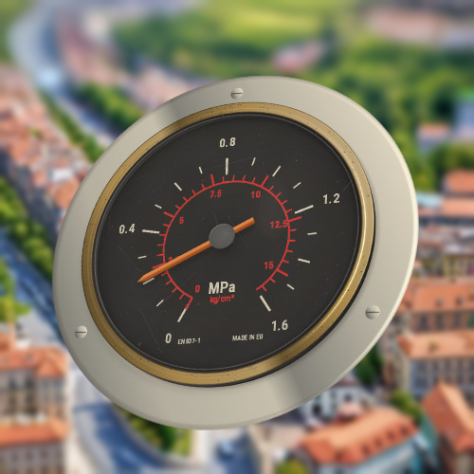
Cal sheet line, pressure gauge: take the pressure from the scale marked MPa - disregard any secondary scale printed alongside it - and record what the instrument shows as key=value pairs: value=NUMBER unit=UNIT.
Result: value=0.2 unit=MPa
